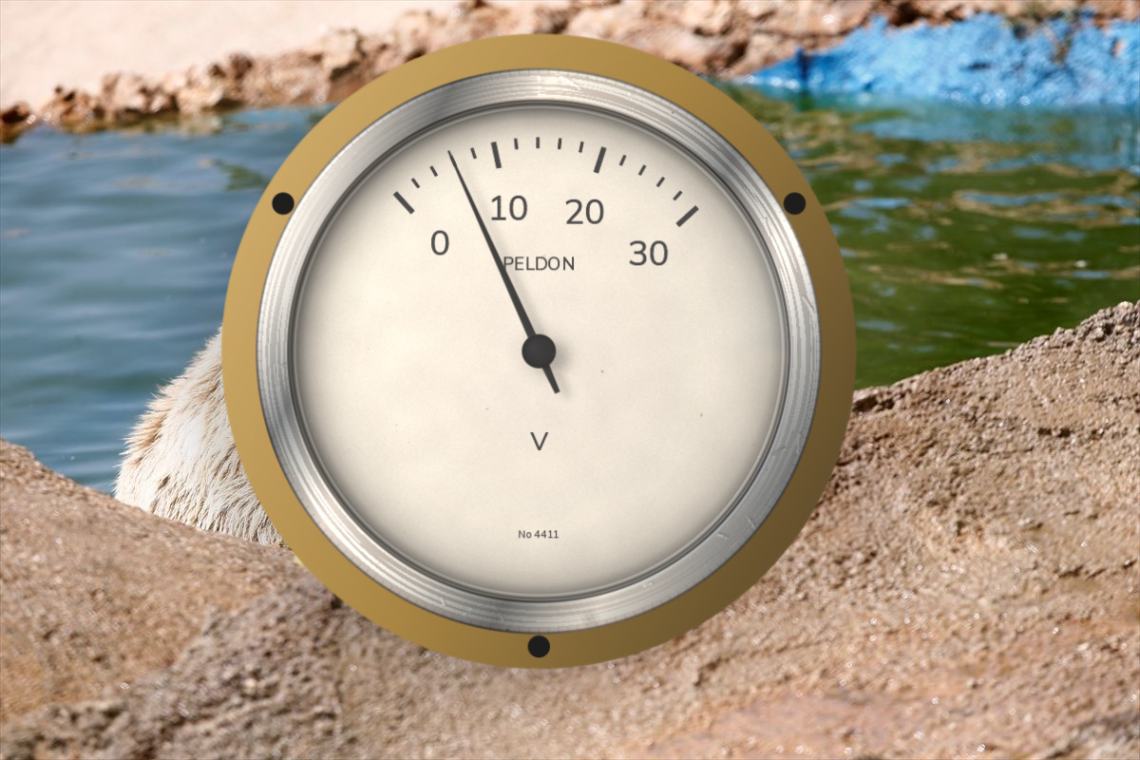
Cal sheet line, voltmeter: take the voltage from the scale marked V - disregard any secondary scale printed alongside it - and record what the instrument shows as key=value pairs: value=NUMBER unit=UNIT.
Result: value=6 unit=V
